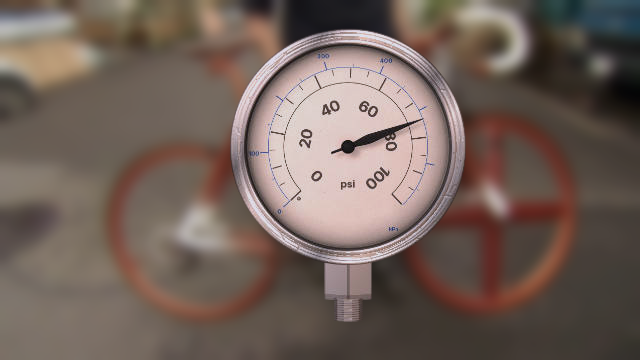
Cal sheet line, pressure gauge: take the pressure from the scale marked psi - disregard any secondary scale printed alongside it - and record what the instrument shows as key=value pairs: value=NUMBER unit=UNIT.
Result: value=75 unit=psi
